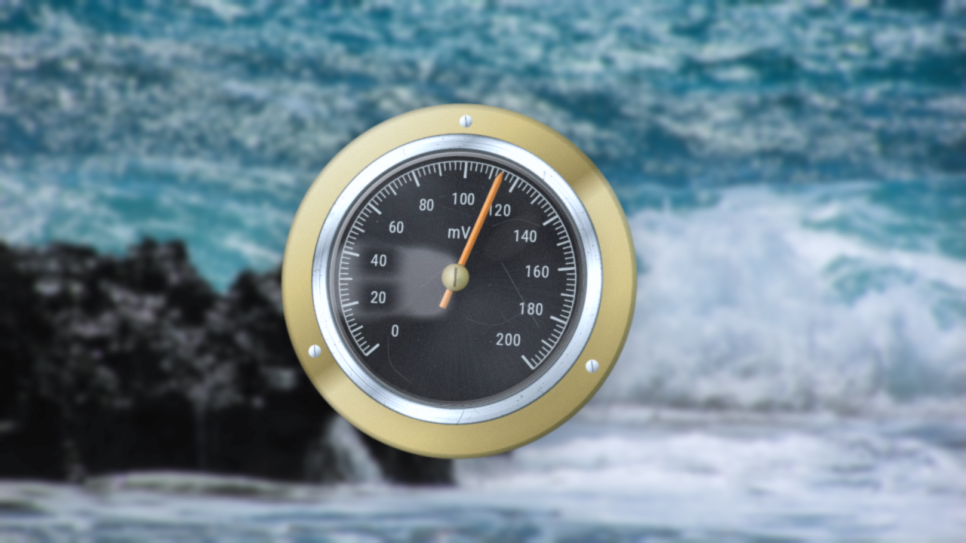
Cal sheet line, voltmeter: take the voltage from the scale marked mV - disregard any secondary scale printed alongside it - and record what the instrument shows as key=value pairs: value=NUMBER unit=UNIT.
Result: value=114 unit=mV
